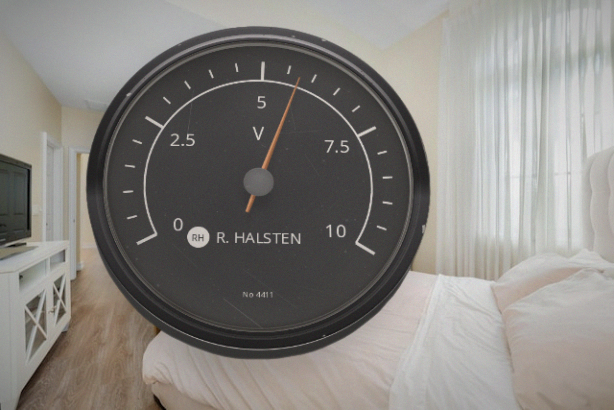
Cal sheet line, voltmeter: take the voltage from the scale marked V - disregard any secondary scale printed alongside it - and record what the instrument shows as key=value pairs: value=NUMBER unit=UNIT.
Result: value=5.75 unit=V
